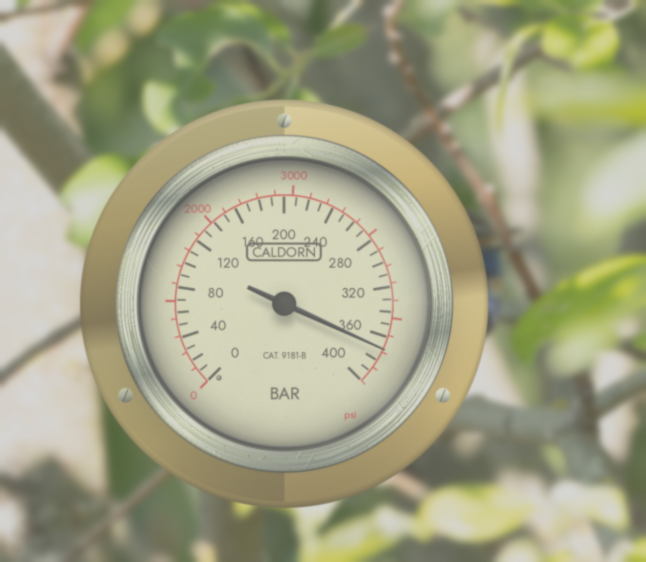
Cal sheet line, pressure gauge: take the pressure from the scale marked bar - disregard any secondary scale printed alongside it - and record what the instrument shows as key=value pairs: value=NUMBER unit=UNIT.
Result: value=370 unit=bar
